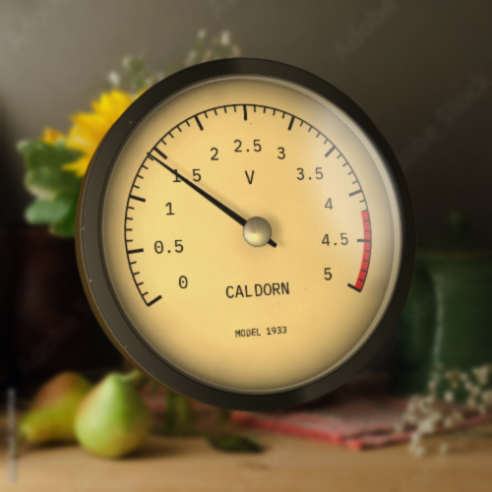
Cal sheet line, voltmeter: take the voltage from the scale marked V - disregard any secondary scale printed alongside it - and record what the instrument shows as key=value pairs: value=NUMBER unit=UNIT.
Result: value=1.4 unit=V
